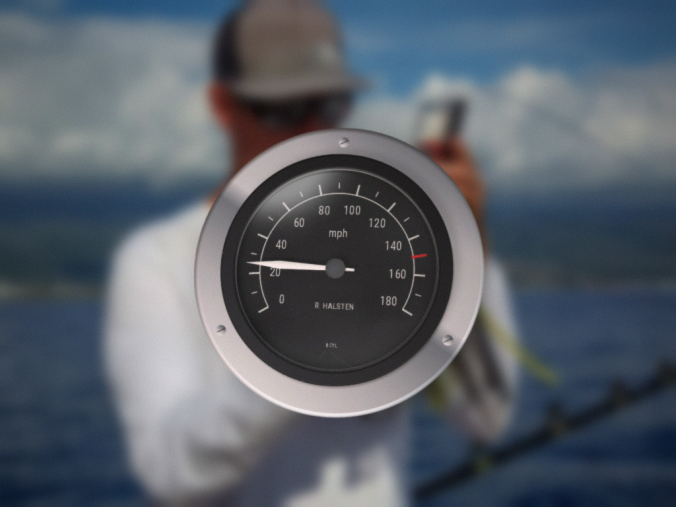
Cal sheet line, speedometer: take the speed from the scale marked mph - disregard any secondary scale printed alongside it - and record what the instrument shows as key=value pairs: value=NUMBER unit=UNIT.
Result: value=25 unit=mph
